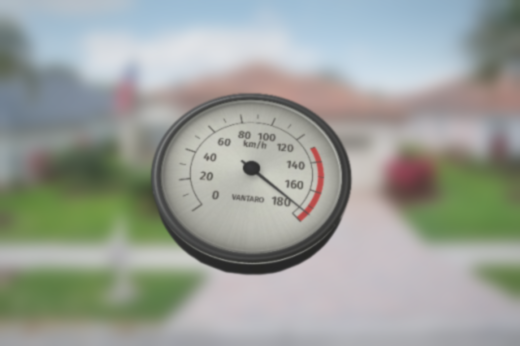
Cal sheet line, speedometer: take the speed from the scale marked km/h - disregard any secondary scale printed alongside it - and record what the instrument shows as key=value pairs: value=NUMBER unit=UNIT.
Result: value=175 unit=km/h
